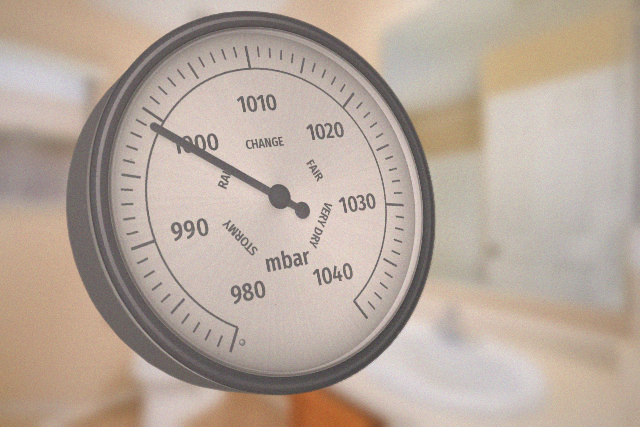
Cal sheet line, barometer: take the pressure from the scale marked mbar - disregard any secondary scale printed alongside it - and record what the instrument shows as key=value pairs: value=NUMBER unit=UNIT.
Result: value=999 unit=mbar
